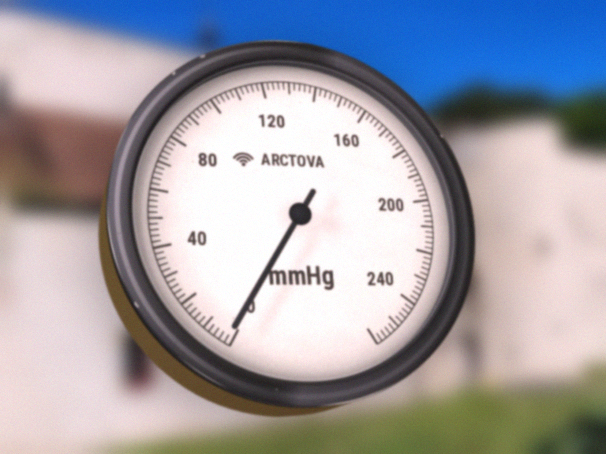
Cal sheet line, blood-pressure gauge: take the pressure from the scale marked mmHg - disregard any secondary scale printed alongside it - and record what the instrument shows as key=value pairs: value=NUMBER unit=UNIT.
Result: value=2 unit=mmHg
